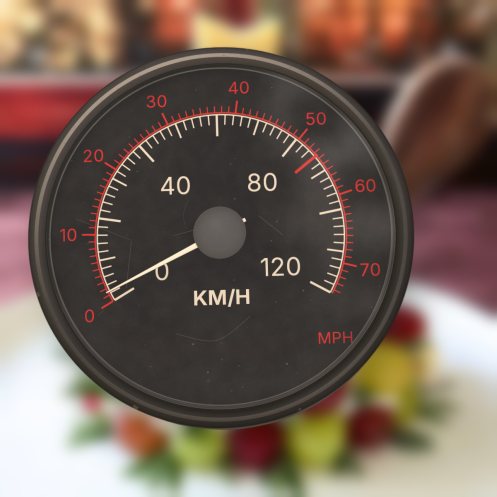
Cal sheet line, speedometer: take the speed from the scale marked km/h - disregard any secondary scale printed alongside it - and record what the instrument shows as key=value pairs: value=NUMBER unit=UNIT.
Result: value=2 unit=km/h
